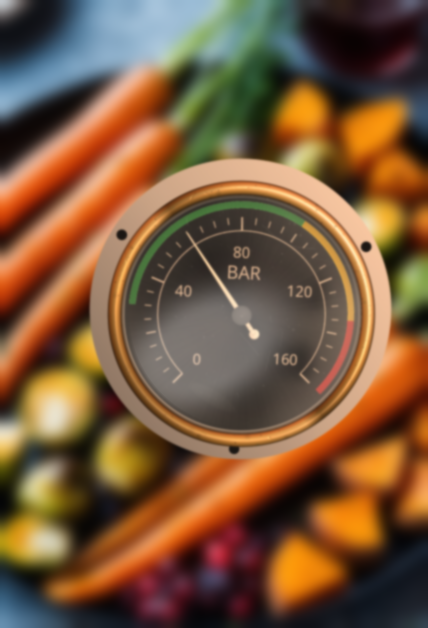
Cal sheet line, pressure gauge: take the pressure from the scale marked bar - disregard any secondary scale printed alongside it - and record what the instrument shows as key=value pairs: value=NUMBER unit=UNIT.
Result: value=60 unit=bar
